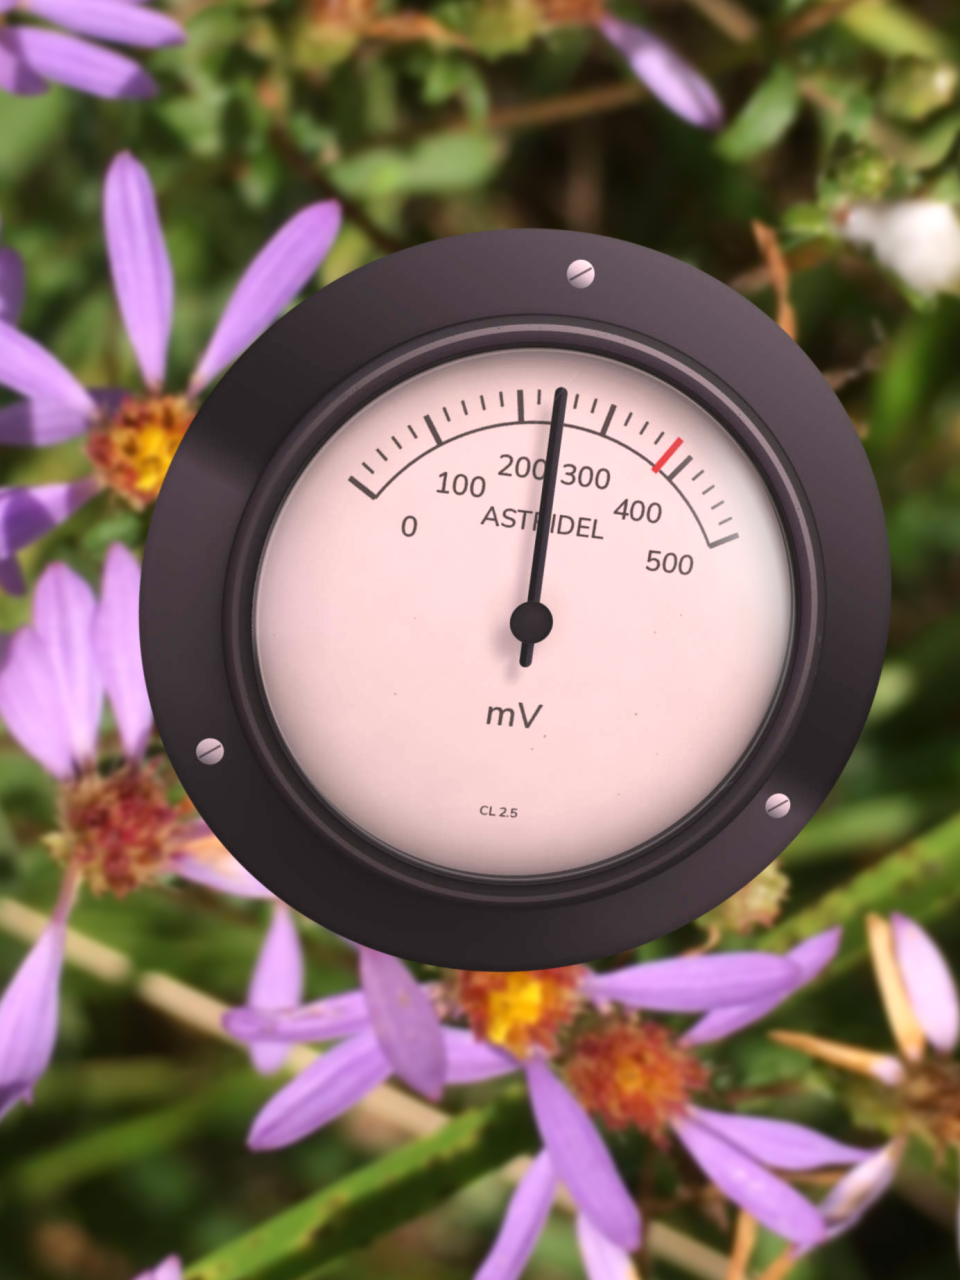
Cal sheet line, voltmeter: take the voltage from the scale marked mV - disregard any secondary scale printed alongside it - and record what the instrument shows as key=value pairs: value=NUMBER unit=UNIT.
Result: value=240 unit=mV
